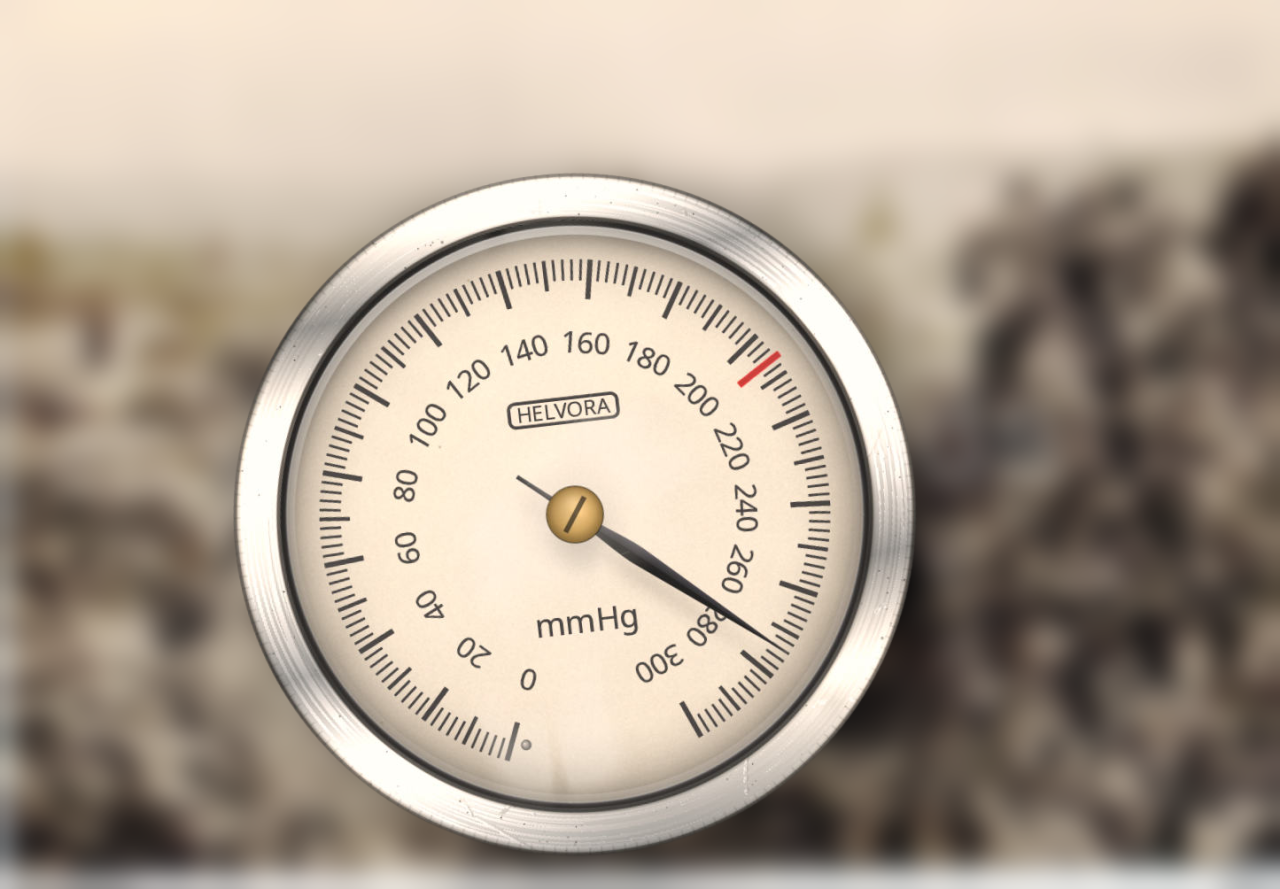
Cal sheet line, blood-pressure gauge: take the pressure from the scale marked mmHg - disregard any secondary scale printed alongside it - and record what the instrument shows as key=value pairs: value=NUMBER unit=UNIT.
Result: value=274 unit=mmHg
